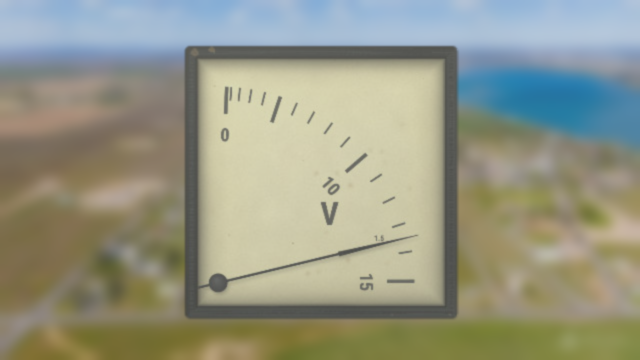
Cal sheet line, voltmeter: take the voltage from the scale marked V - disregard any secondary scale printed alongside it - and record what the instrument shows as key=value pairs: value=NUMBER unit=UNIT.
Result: value=13.5 unit=V
